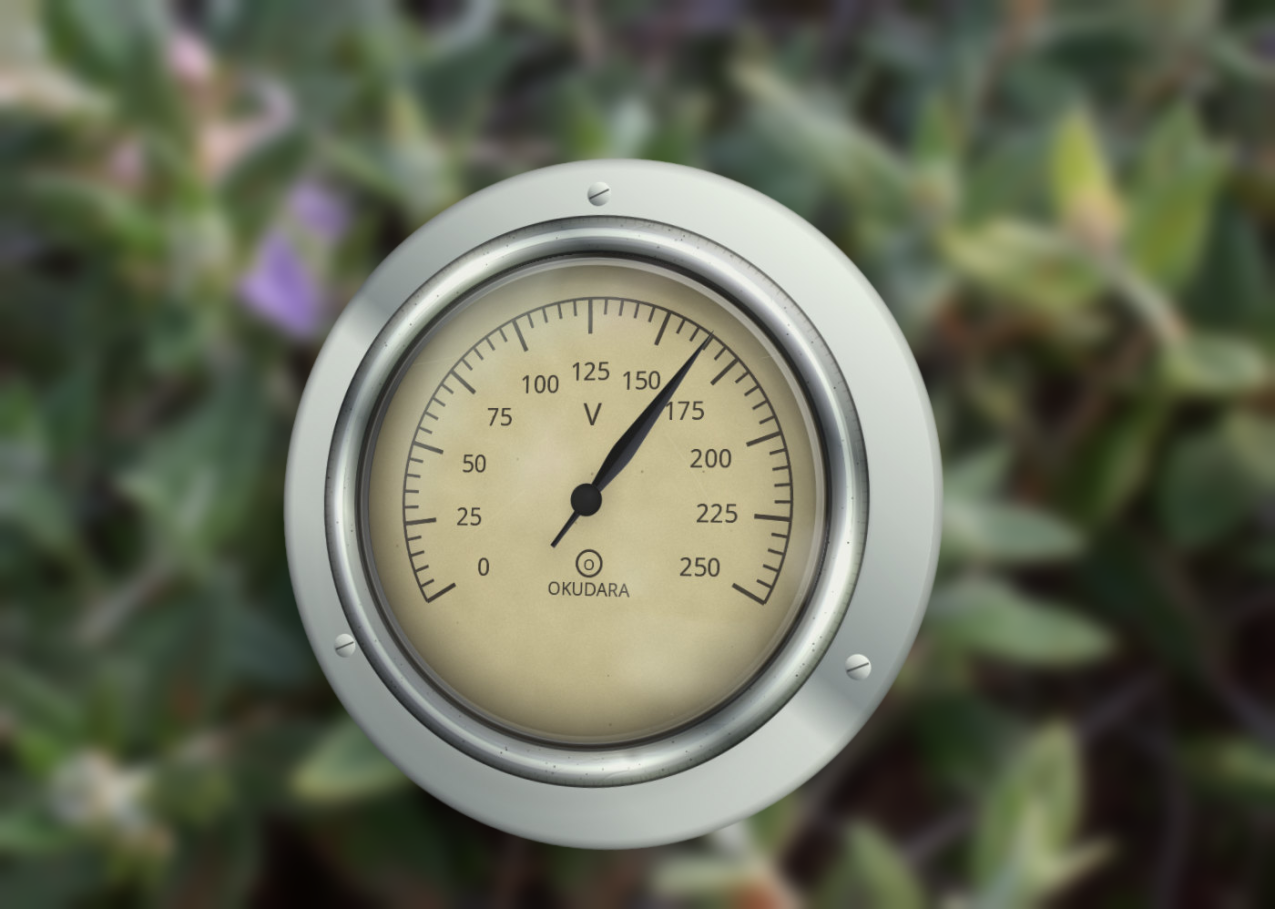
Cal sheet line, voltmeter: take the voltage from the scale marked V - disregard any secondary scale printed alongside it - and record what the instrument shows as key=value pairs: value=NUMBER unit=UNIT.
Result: value=165 unit=V
